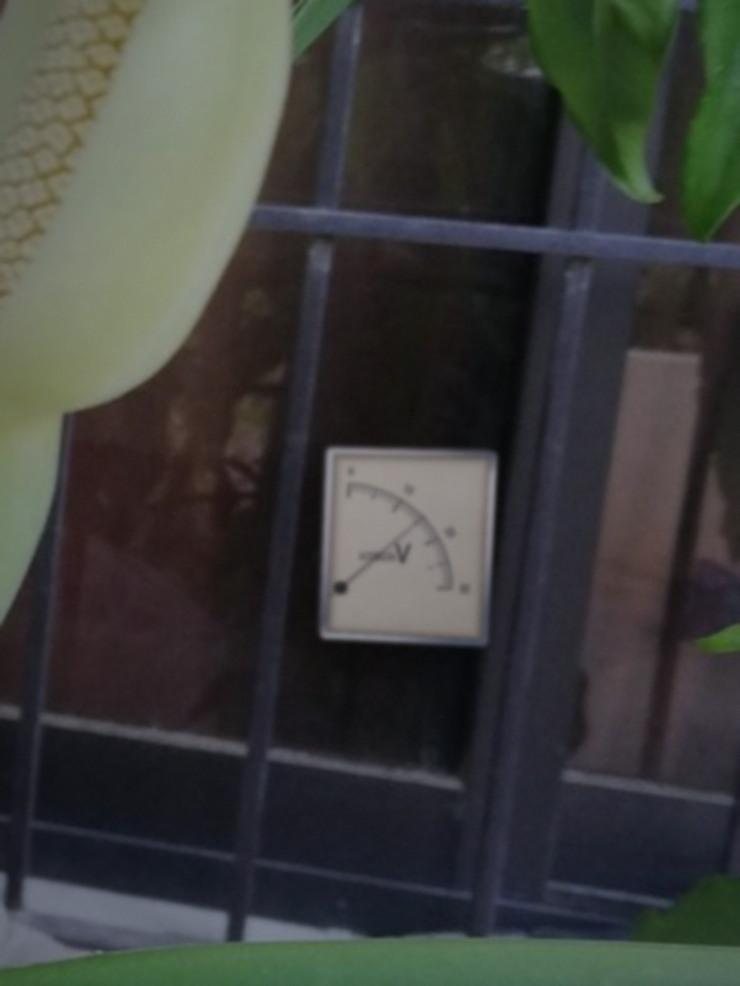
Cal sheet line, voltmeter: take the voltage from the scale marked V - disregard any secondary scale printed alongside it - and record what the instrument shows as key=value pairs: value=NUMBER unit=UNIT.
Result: value=15 unit=V
